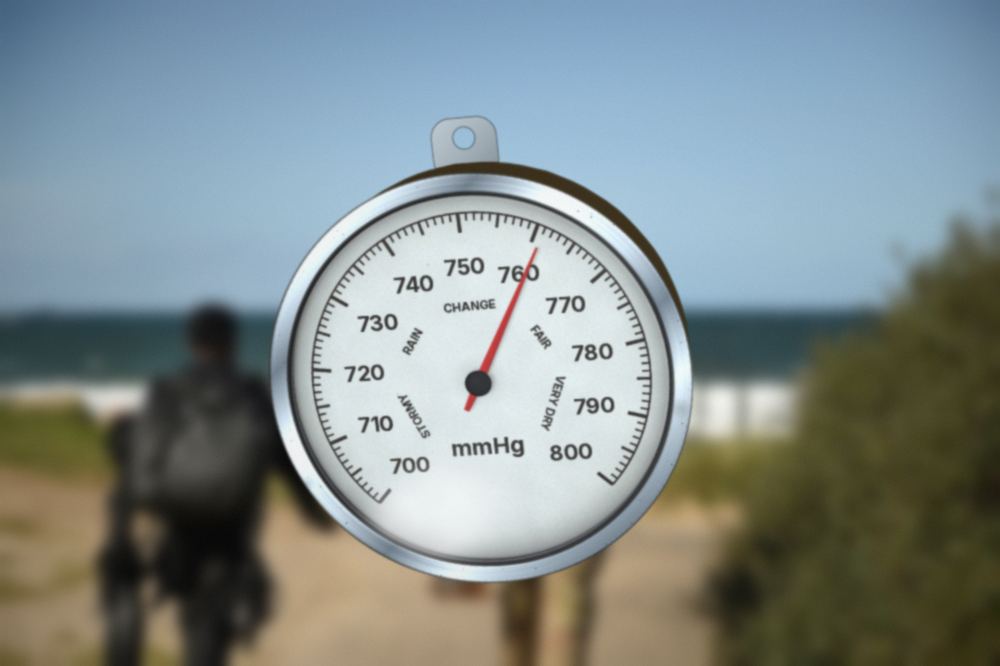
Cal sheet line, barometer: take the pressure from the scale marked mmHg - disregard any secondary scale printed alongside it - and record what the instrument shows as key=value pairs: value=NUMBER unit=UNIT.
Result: value=761 unit=mmHg
